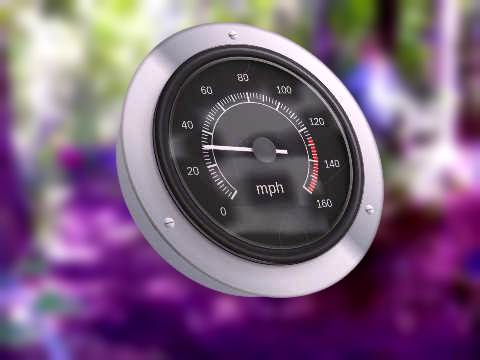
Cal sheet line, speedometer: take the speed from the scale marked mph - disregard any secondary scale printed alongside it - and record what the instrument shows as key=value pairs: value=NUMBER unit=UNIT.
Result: value=30 unit=mph
